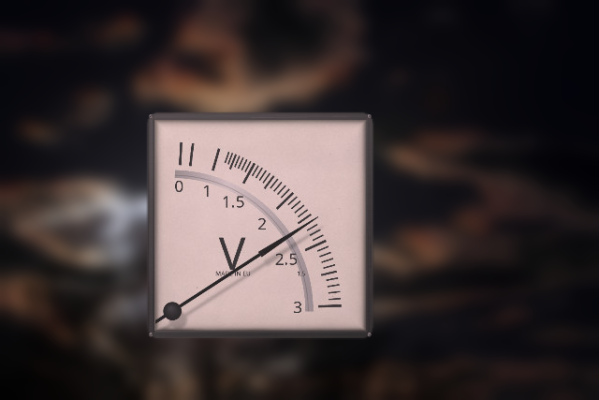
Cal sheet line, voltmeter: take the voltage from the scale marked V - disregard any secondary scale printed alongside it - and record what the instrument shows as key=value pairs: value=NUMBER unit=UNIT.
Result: value=2.3 unit=V
